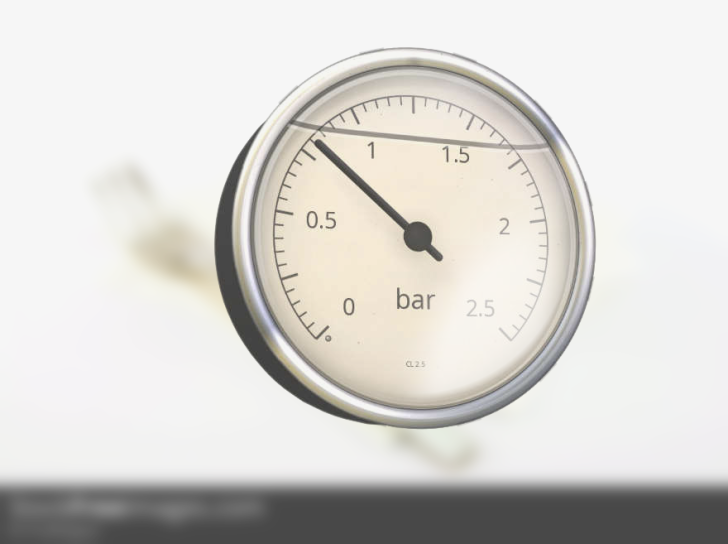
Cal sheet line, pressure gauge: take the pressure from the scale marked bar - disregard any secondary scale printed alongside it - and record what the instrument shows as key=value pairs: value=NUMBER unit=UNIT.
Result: value=0.8 unit=bar
